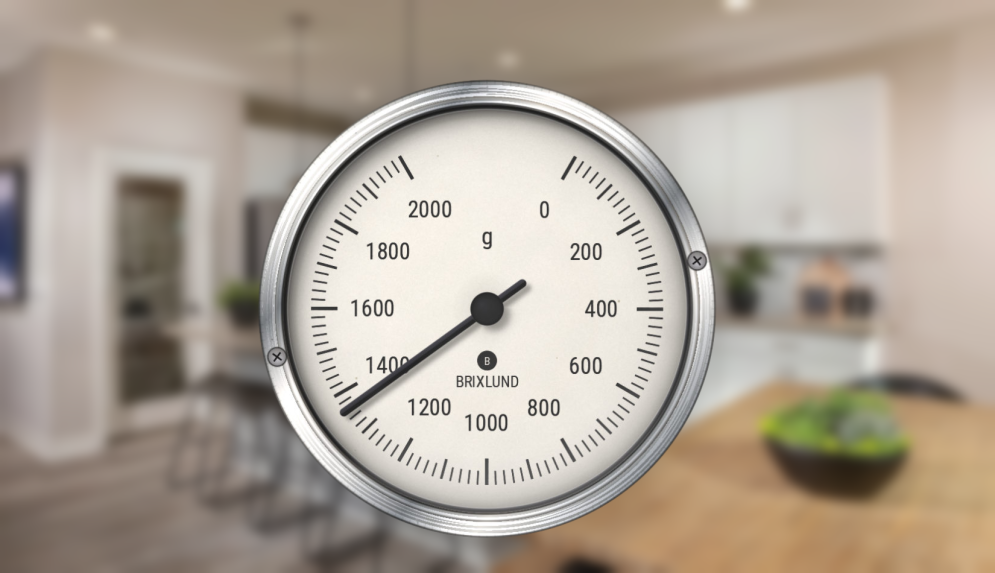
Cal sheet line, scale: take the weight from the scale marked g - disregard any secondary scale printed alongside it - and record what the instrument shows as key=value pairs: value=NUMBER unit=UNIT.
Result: value=1360 unit=g
